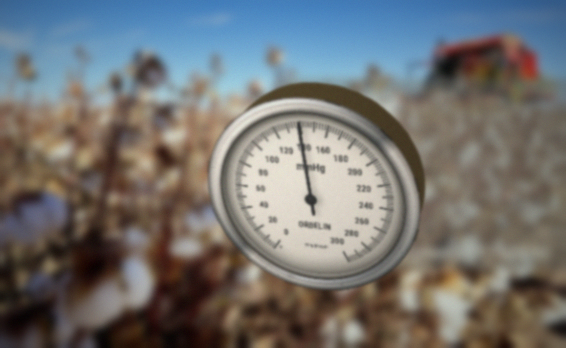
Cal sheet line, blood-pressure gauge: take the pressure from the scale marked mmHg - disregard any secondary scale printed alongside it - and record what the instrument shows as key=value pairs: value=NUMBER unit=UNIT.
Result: value=140 unit=mmHg
